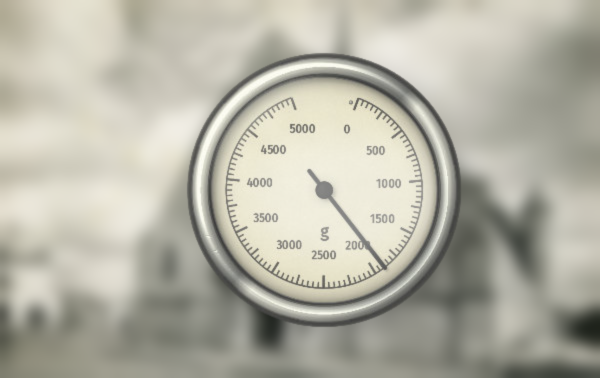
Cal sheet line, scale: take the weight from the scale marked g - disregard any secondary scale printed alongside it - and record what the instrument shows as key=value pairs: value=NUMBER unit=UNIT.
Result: value=1900 unit=g
